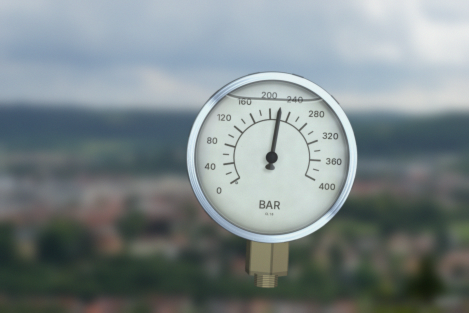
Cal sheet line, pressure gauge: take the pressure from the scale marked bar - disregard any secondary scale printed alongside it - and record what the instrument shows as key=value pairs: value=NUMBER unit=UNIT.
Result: value=220 unit=bar
